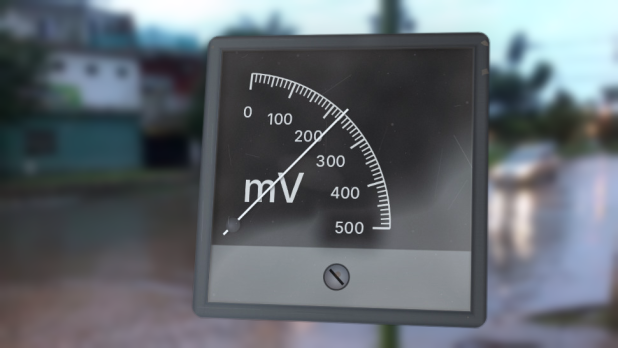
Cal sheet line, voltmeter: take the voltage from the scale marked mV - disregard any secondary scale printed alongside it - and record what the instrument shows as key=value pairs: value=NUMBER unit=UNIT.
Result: value=230 unit=mV
